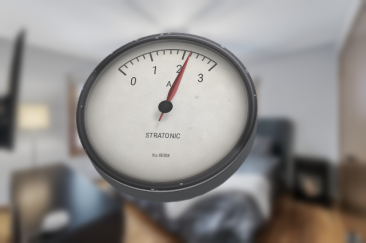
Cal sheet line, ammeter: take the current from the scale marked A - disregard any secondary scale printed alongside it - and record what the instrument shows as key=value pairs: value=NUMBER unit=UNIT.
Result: value=2.2 unit=A
